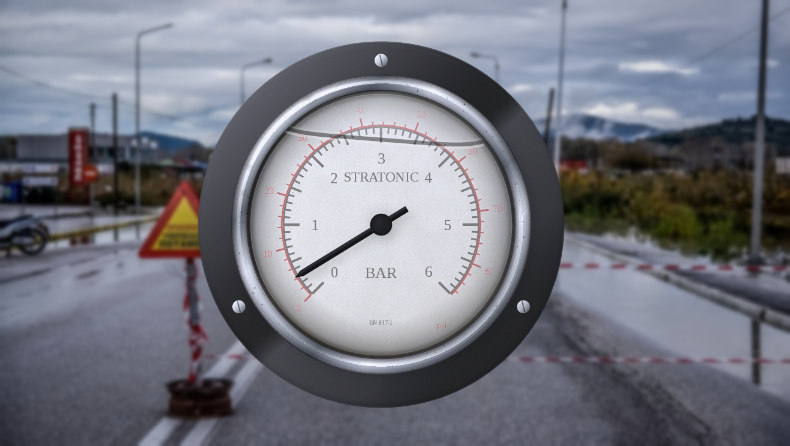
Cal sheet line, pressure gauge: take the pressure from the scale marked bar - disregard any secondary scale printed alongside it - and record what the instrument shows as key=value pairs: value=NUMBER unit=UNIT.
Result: value=0.3 unit=bar
